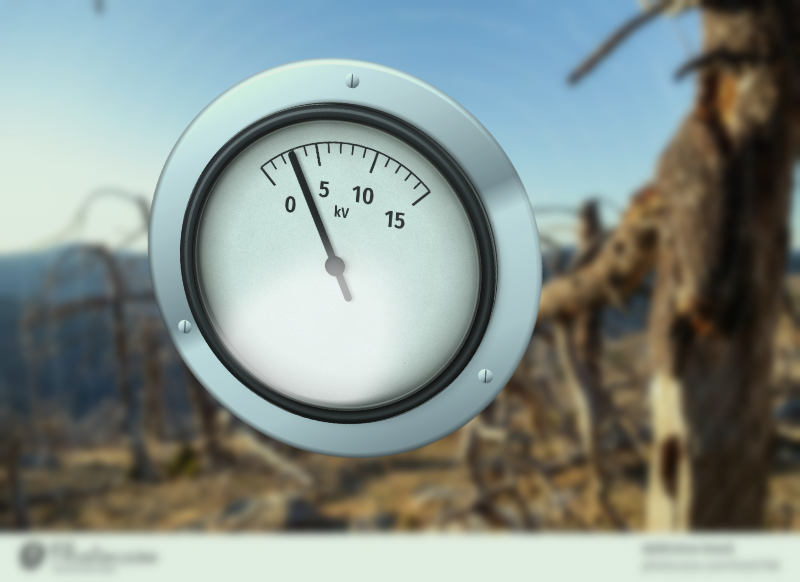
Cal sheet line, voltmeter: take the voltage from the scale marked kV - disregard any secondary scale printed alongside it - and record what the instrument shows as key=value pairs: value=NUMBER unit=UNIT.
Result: value=3 unit=kV
